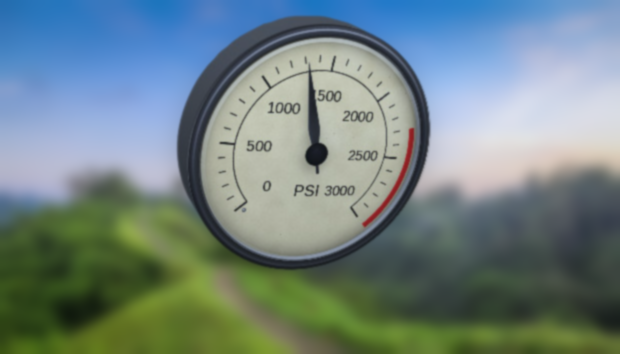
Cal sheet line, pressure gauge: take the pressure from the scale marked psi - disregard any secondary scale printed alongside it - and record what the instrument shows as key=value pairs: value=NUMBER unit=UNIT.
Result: value=1300 unit=psi
